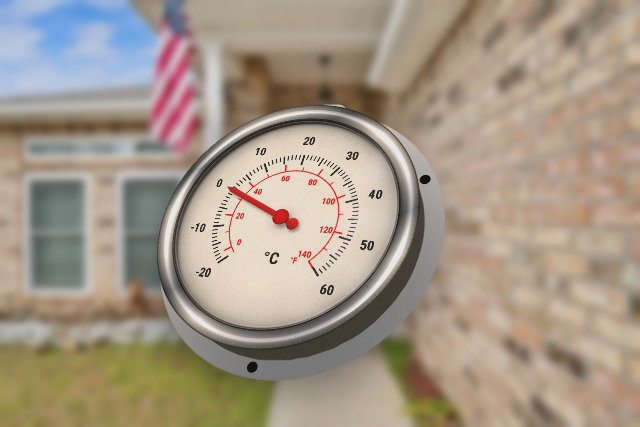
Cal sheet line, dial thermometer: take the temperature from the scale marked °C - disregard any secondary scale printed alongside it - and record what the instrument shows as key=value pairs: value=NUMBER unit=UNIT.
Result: value=0 unit=°C
